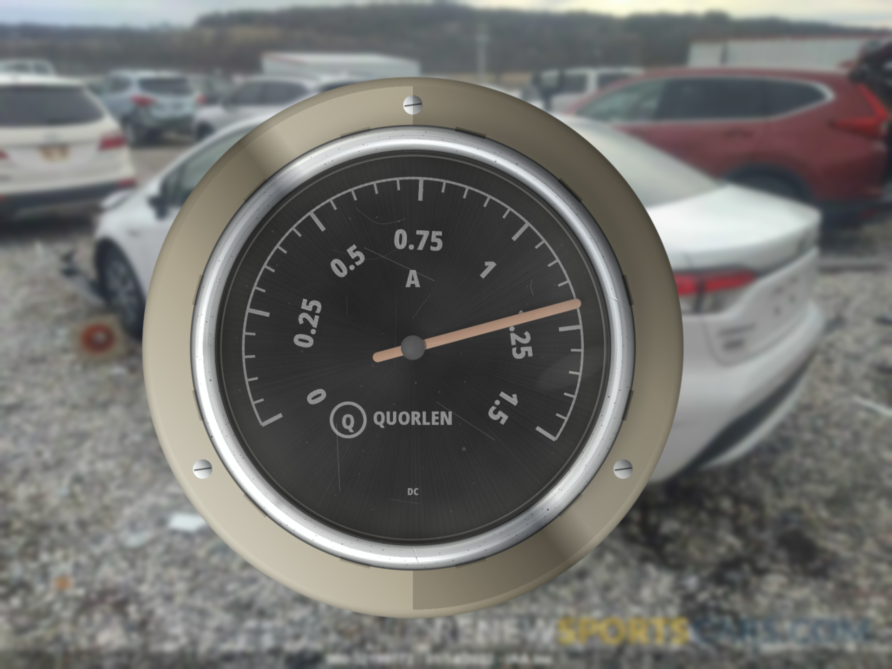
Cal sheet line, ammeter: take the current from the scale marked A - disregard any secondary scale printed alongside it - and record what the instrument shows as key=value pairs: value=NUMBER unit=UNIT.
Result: value=1.2 unit=A
